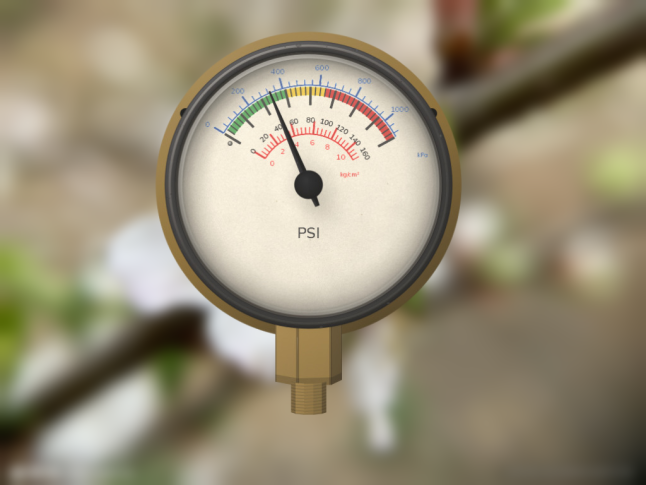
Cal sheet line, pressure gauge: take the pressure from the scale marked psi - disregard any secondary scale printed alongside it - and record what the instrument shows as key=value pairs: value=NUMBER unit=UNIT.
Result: value=48 unit=psi
